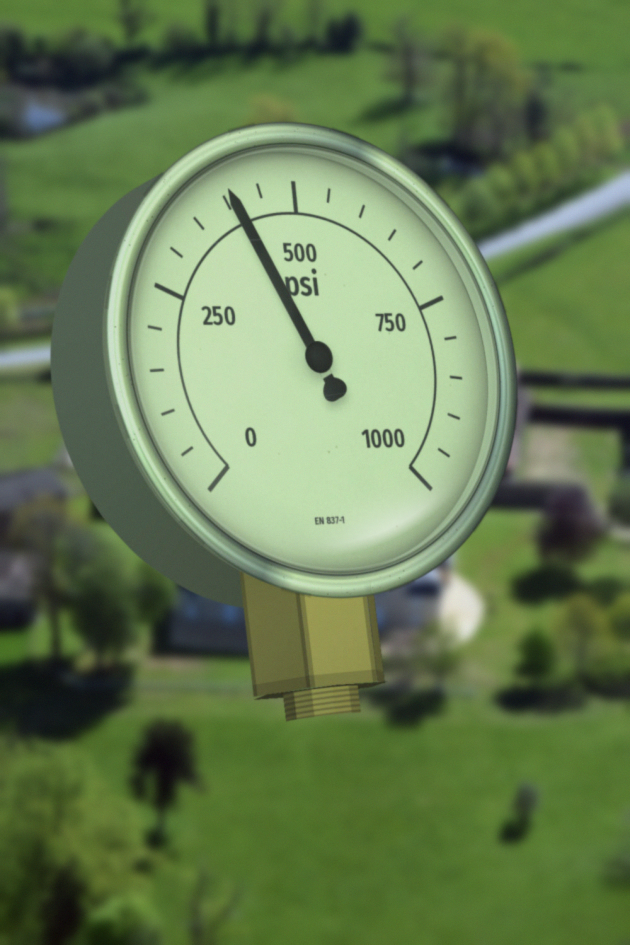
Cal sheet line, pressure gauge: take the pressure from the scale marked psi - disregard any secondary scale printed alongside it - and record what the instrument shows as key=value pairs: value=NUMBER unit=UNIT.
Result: value=400 unit=psi
